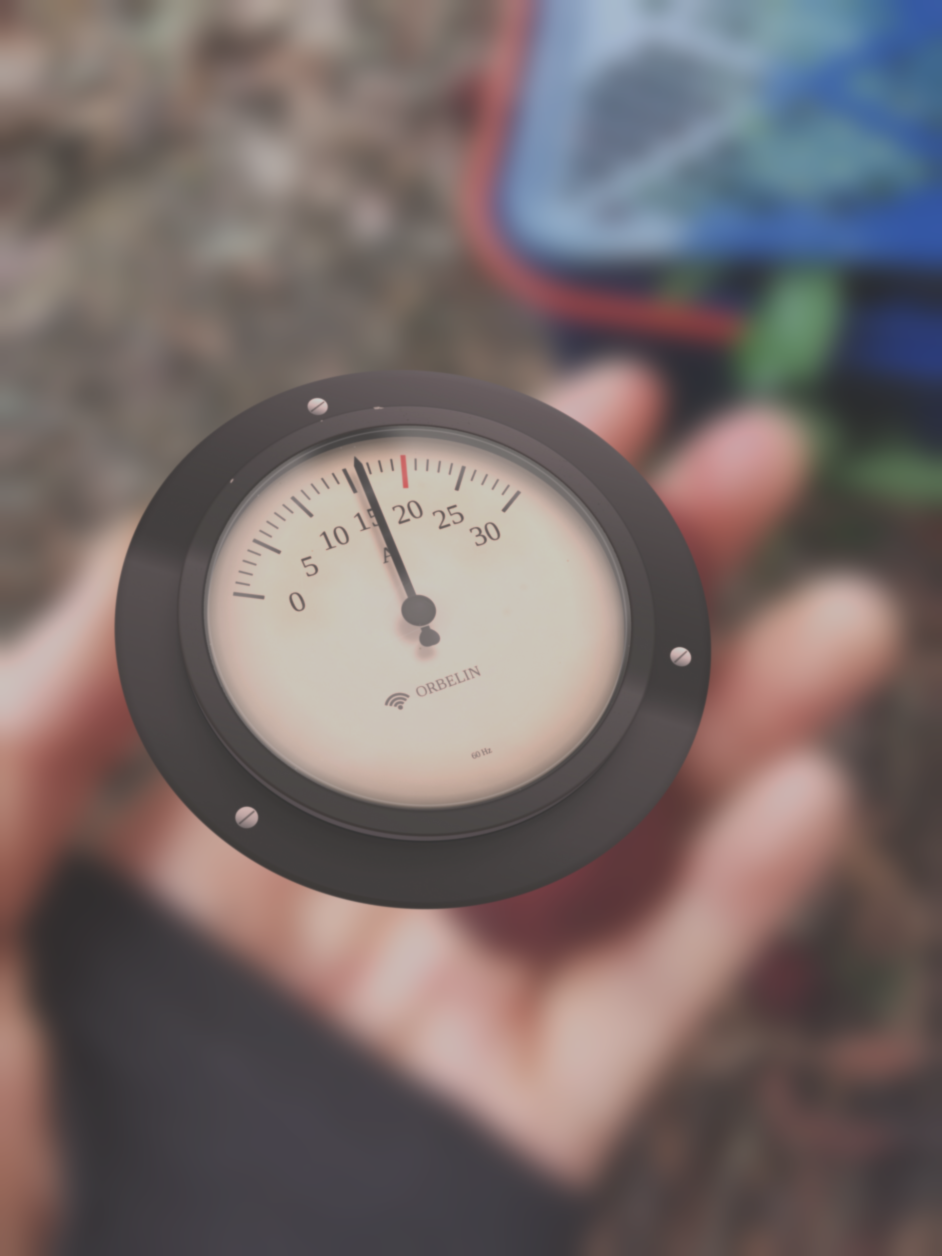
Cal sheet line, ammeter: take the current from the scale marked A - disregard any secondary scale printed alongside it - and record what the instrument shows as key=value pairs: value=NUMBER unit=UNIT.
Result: value=16 unit=A
